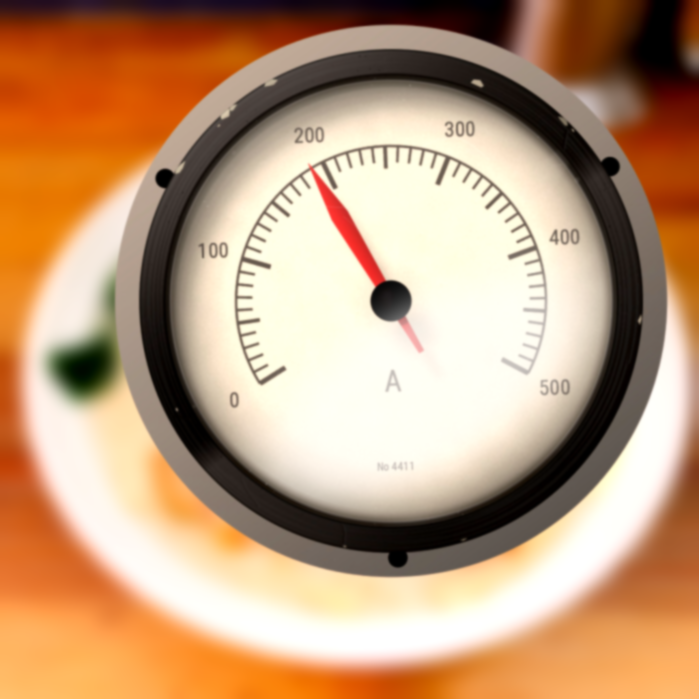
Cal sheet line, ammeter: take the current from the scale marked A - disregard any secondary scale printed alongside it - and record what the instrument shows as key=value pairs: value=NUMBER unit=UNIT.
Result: value=190 unit=A
